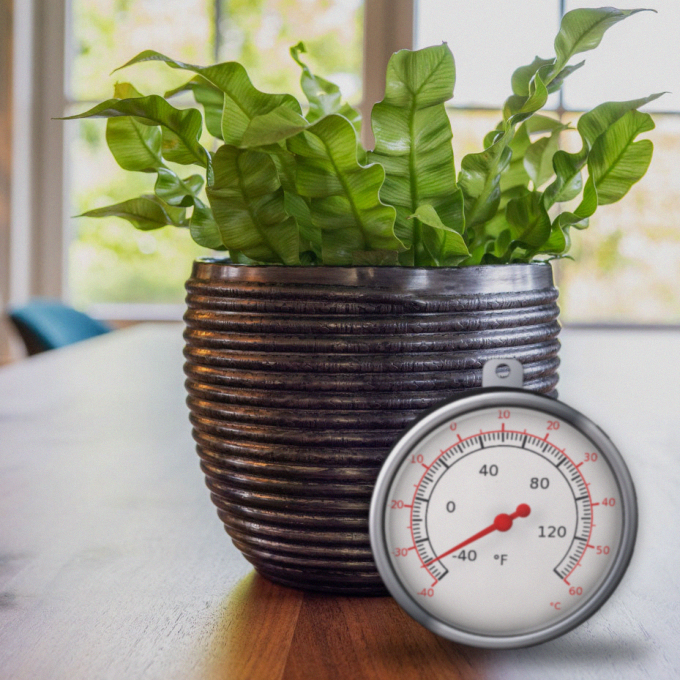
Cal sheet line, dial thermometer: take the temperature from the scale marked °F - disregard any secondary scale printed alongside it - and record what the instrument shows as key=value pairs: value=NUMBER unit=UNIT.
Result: value=-30 unit=°F
